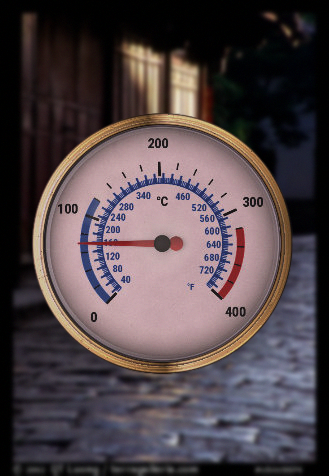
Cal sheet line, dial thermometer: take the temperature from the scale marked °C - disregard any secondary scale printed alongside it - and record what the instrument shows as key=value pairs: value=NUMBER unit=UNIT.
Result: value=70 unit=°C
